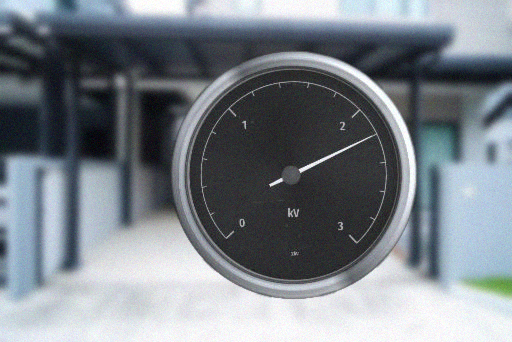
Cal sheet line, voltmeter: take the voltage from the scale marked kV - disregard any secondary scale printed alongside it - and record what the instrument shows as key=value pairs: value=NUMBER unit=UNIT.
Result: value=2.2 unit=kV
